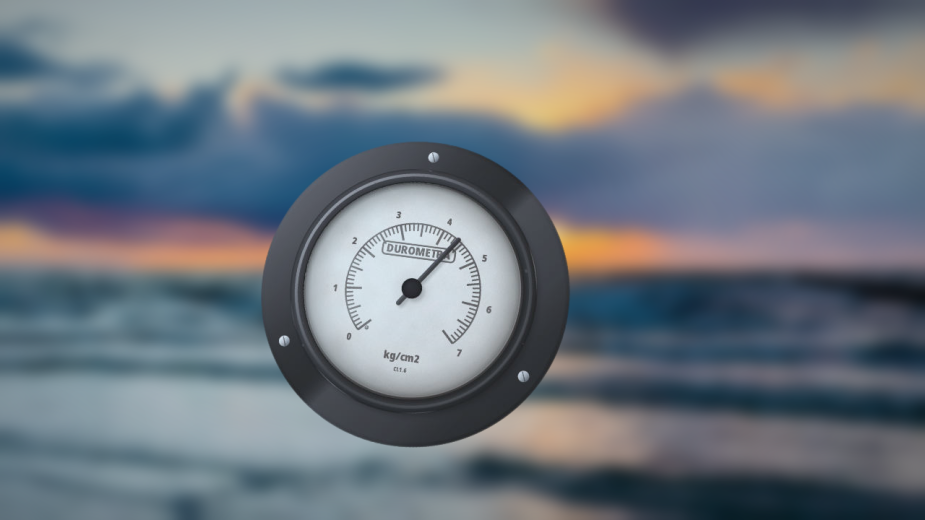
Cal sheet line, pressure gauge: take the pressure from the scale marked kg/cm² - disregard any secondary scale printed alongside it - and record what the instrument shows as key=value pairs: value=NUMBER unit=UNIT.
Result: value=4.4 unit=kg/cm²
